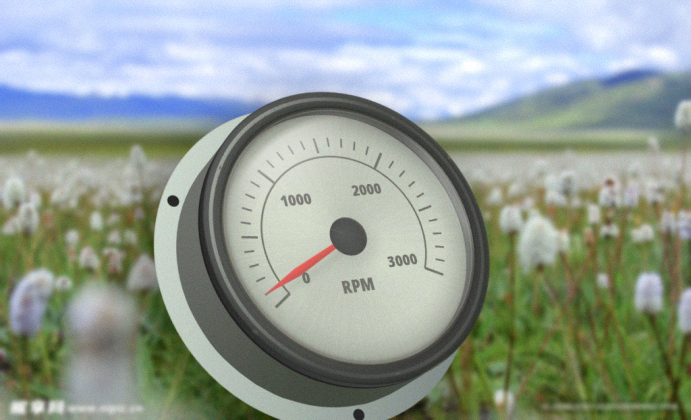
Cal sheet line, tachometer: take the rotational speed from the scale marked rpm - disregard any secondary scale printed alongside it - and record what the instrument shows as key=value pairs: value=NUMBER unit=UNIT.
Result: value=100 unit=rpm
